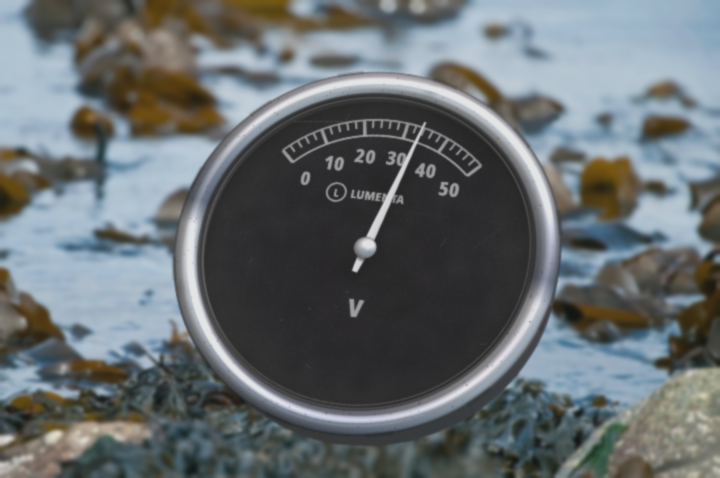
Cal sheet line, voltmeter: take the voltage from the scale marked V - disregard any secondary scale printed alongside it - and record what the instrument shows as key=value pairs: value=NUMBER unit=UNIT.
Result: value=34 unit=V
